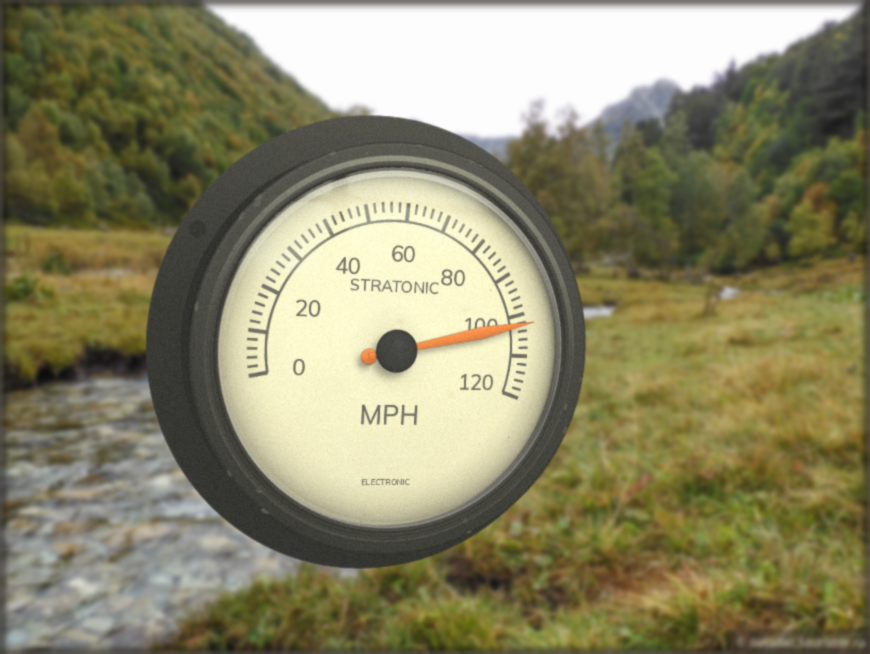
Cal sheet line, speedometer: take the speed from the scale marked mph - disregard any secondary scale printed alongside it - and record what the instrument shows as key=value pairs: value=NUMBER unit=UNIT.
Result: value=102 unit=mph
